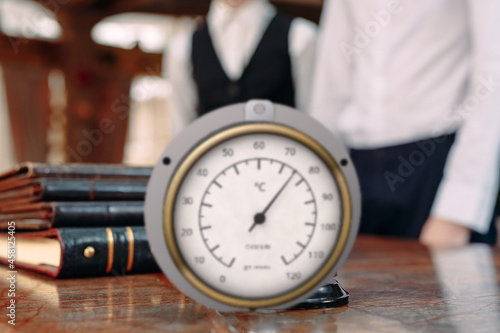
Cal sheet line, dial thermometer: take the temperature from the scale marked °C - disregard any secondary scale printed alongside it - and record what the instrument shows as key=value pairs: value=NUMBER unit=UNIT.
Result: value=75 unit=°C
